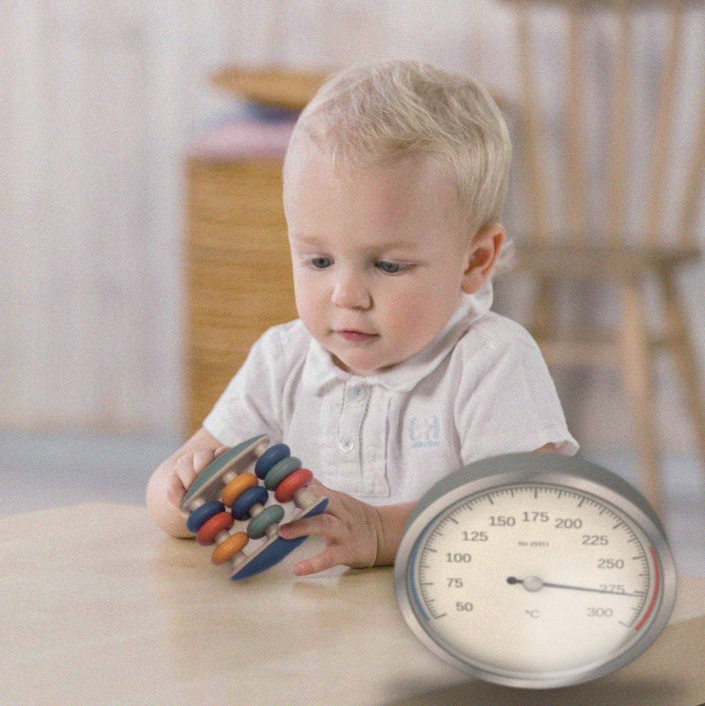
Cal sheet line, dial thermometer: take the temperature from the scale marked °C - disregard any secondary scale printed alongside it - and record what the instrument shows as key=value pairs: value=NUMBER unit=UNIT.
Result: value=275 unit=°C
